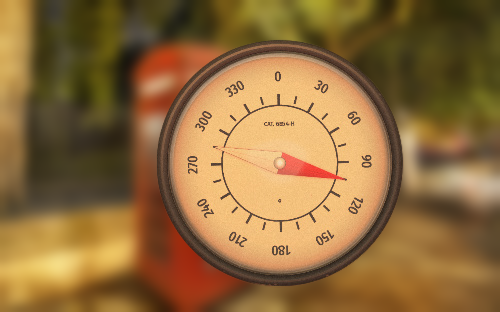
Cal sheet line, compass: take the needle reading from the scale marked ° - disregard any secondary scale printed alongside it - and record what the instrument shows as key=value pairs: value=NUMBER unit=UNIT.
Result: value=105 unit=°
